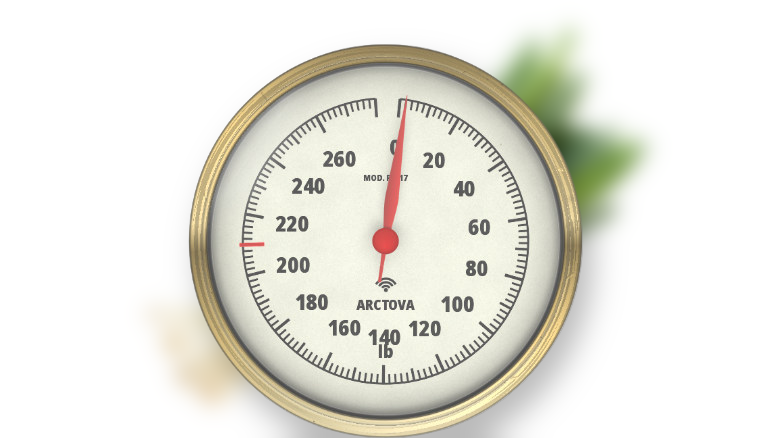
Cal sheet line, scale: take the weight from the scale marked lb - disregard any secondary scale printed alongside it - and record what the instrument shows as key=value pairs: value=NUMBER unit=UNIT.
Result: value=2 unit=lb
